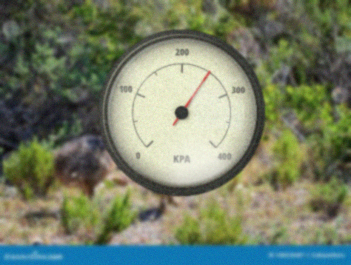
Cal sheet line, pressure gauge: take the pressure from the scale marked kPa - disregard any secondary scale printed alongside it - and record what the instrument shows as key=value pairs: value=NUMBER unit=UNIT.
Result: value=250 unit=kPa
